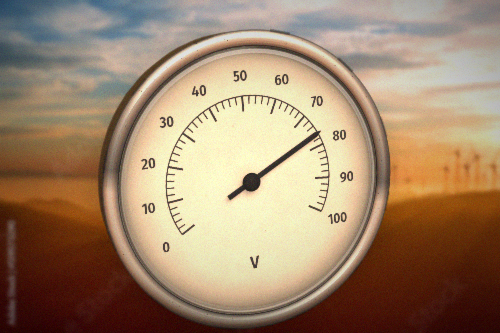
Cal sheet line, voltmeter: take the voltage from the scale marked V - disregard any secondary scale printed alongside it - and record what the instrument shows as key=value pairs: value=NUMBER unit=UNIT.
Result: value=76 unit=V
